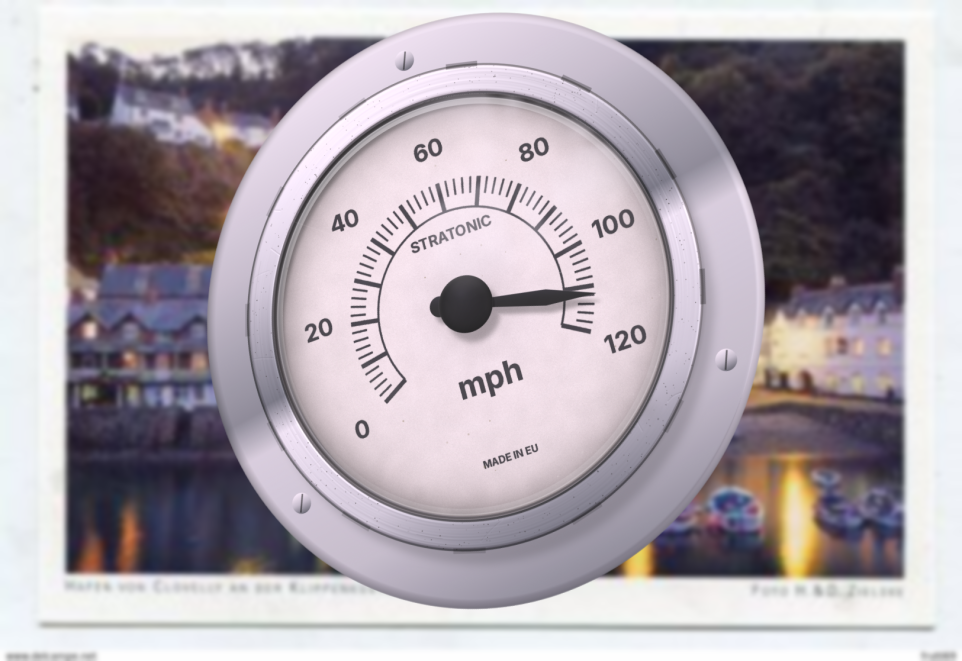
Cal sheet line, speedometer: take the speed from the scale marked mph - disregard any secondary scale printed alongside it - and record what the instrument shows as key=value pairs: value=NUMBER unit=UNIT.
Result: value=112 unit=mph
